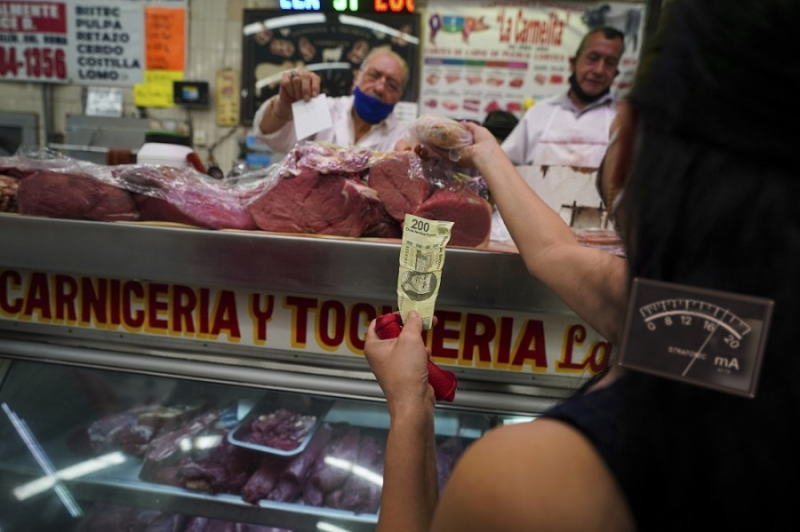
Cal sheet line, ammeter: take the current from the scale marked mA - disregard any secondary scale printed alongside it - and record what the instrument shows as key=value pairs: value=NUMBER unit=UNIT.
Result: value=17 unit=mA
